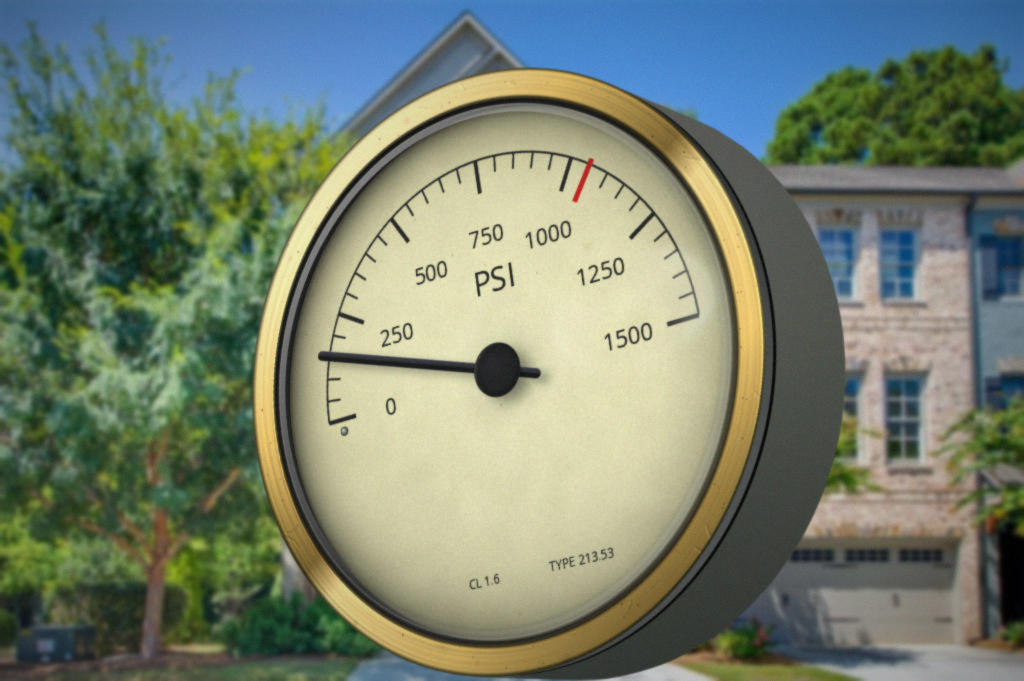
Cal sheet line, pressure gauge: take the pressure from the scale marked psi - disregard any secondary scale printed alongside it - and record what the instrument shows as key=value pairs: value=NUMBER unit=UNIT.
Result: value=150 unit=psi
